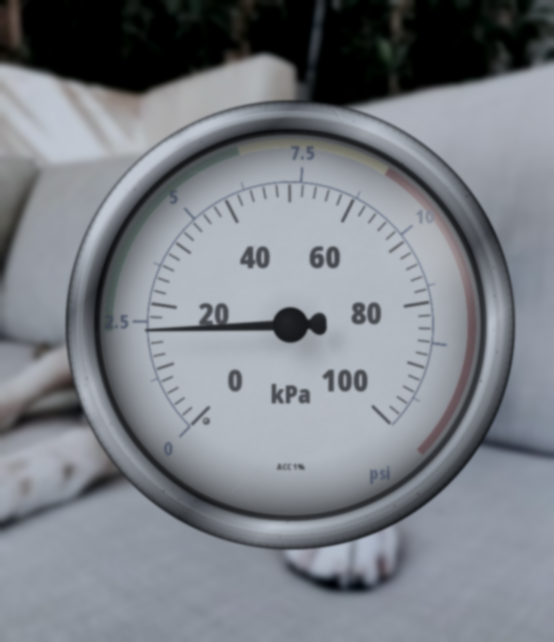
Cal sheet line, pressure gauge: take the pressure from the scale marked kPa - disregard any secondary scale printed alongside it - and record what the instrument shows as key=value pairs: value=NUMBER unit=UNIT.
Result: value=16 unit=kPa
